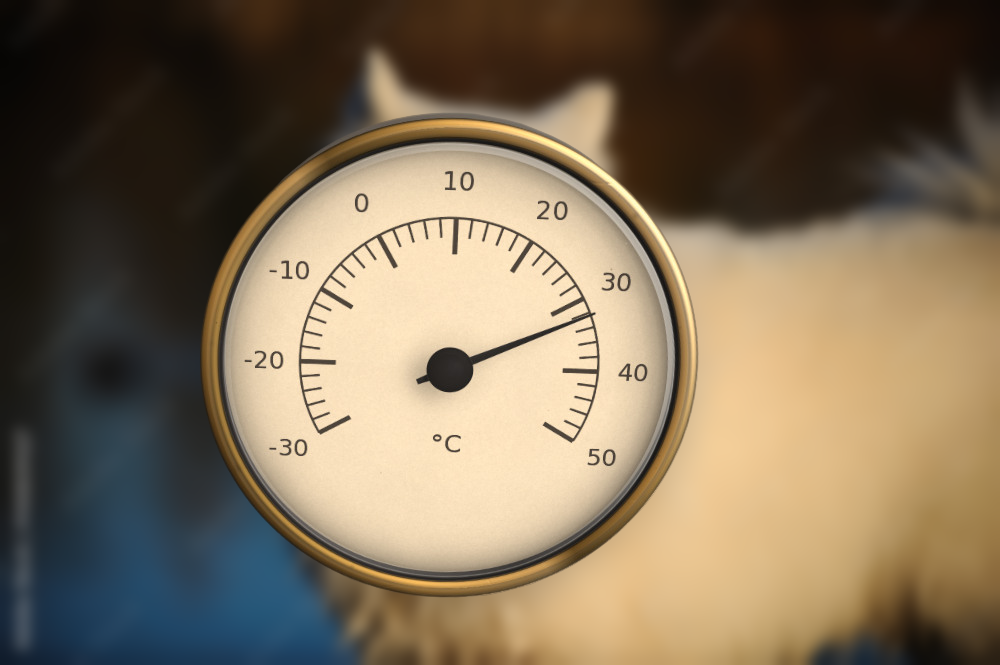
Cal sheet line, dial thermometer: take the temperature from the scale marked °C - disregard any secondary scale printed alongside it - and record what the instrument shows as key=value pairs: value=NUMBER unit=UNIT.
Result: value=32 unit=°C
